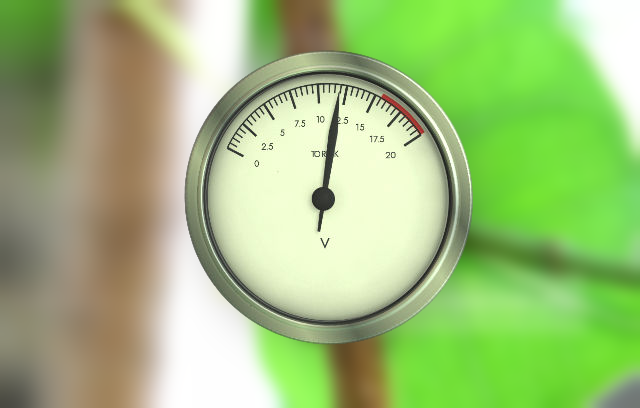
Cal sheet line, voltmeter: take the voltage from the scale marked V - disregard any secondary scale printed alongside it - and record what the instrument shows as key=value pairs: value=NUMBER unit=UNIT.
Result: value=12 unit=V
